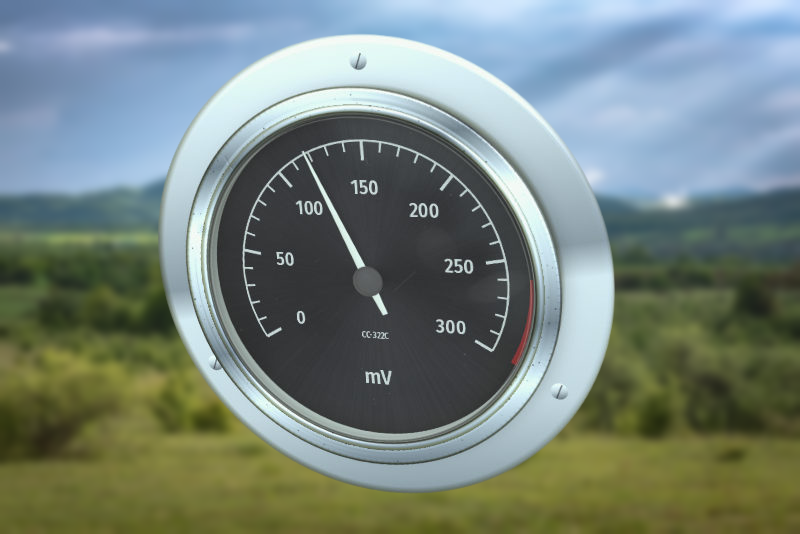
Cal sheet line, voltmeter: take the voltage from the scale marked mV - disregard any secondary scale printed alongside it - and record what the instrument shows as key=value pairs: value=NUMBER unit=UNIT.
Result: value=120 unit=mV
